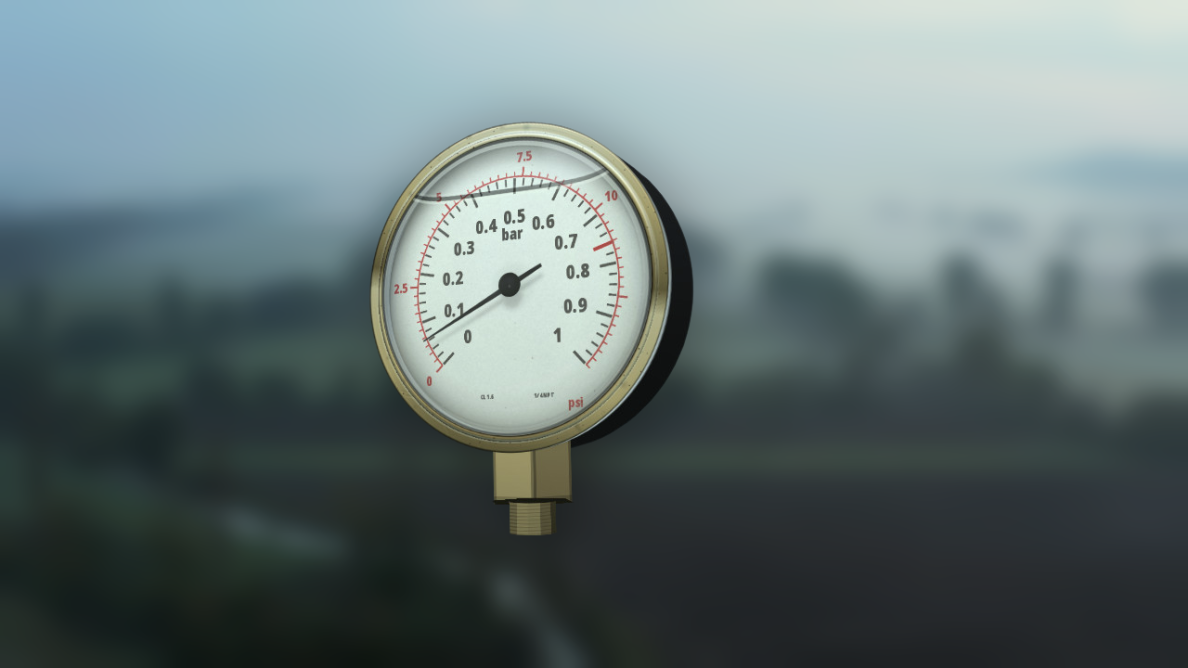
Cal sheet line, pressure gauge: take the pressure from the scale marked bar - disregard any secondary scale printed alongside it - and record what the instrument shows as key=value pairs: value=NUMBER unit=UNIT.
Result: value=0.06 unit=bar
